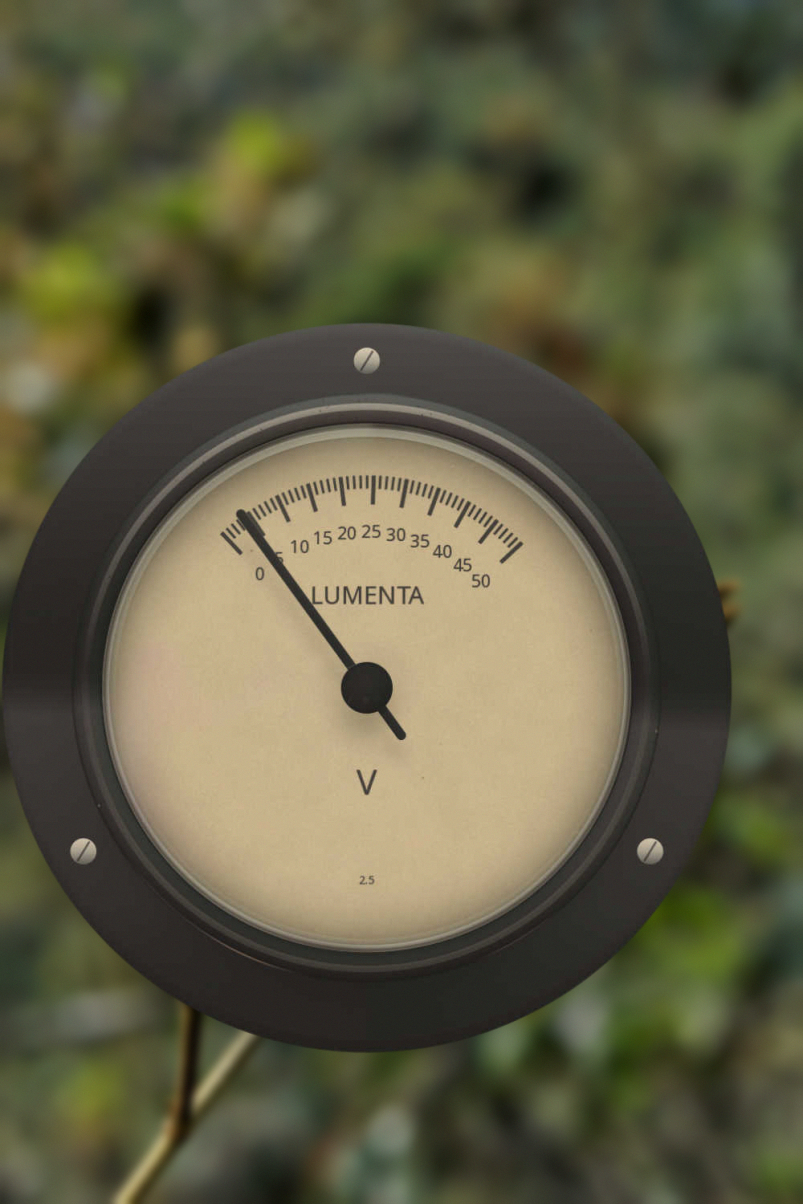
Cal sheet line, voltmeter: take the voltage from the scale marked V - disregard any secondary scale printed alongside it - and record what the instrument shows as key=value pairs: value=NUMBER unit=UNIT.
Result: value=4 unit=V
